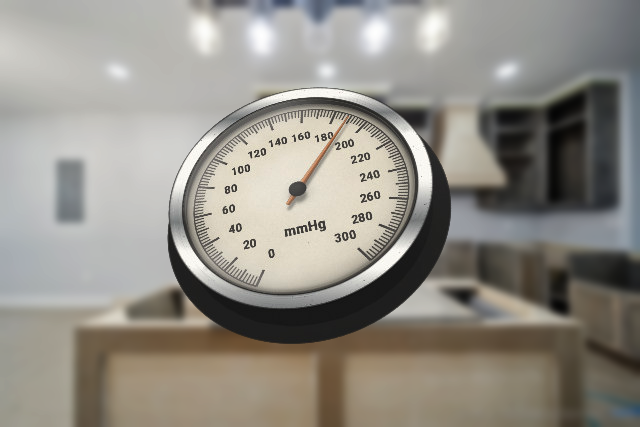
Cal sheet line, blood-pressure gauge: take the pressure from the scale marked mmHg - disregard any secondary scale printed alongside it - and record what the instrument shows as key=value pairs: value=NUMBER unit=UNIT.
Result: value=190 unit=mmHg
